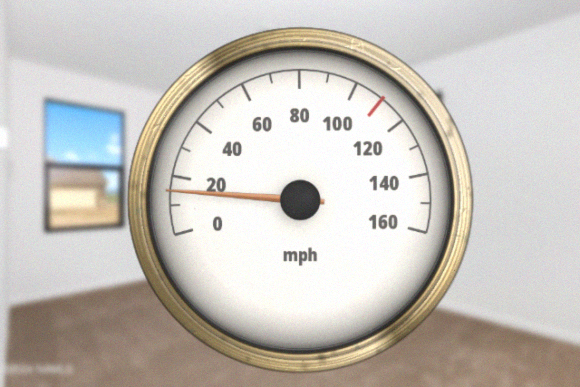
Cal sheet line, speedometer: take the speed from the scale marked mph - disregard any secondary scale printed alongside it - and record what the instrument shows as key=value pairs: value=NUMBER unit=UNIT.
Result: value=15 unit=mph
